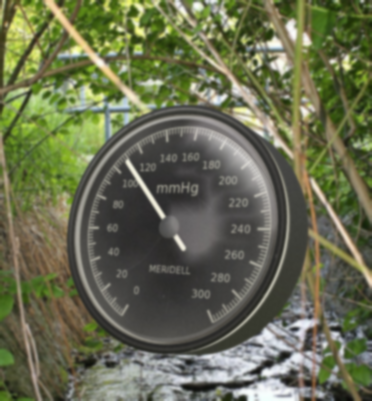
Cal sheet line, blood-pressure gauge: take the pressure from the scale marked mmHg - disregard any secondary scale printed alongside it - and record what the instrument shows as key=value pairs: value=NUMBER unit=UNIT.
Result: value=110 unit=mmHg
